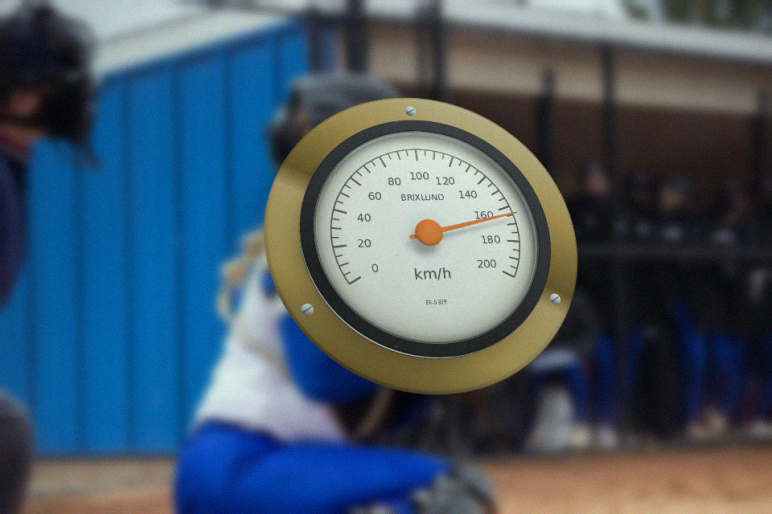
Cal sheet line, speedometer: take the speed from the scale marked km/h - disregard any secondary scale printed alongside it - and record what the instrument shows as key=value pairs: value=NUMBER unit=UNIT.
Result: value=165 unit=km/h
